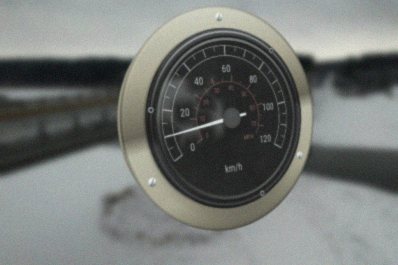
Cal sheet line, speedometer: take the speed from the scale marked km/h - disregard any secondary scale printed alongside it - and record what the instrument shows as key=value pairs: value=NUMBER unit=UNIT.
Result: value=10 unit=km/h
